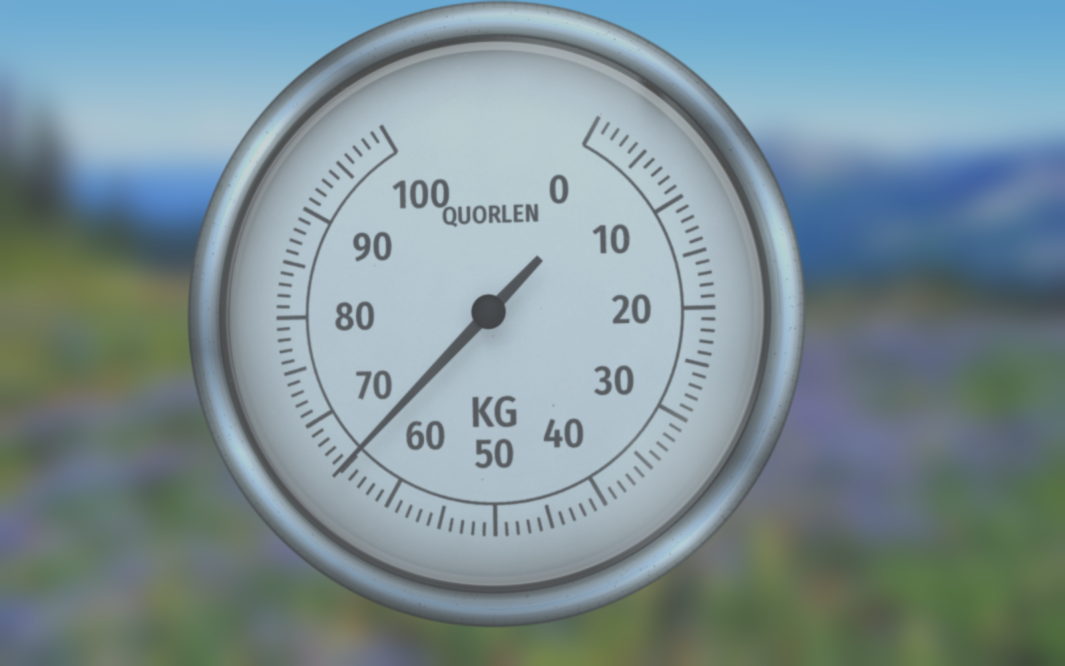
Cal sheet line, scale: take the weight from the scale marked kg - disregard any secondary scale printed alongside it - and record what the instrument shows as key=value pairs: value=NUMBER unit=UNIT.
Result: value=65 unit=kg
